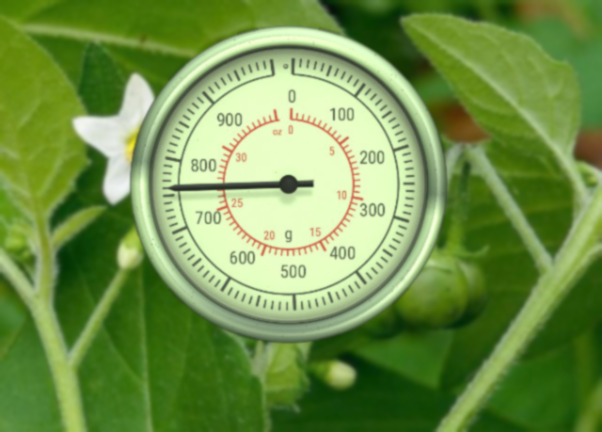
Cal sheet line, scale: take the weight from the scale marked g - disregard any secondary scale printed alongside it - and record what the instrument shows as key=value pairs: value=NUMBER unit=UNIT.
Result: value=760 unit=g
